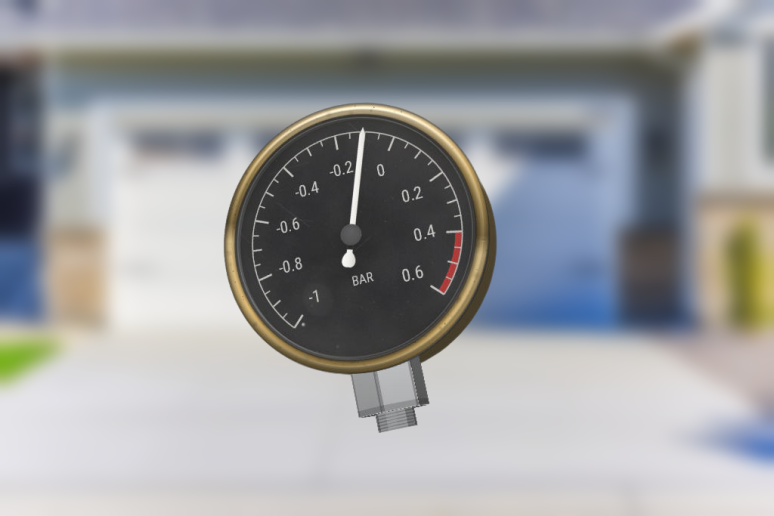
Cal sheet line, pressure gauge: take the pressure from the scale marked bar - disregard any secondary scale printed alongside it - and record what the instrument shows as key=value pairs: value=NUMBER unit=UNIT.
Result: value=-0.1 unit=bar
